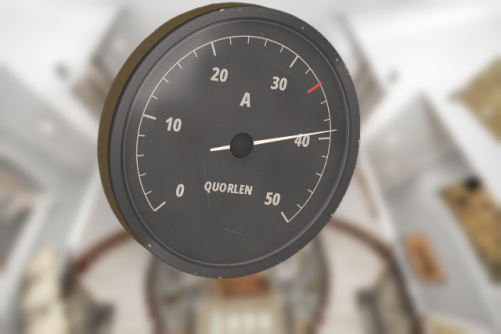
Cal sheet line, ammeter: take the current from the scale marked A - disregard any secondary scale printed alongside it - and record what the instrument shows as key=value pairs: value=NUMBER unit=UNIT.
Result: value=39 unit=A
